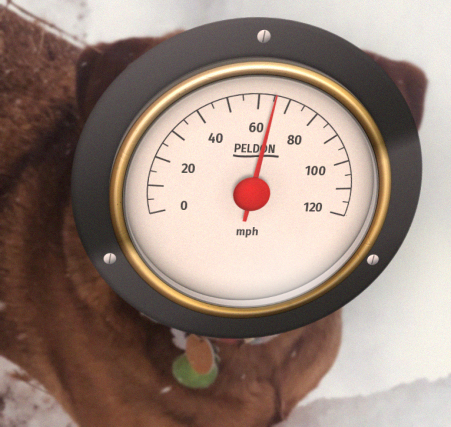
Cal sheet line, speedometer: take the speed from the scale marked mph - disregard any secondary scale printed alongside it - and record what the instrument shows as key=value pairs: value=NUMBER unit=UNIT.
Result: value=65 unit=mph
